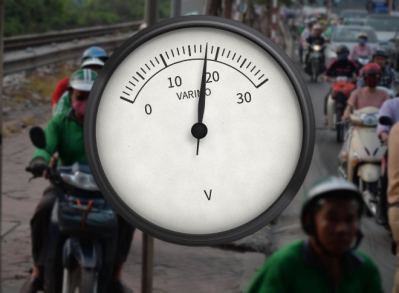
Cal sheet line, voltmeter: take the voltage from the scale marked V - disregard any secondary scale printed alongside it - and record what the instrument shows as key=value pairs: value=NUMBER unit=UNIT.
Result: value=18 unit=V
